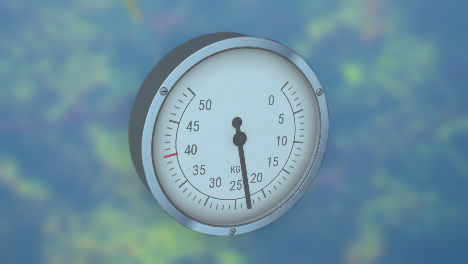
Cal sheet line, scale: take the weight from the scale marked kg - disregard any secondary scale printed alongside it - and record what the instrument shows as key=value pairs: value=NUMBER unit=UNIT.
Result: value=23 unit=kg
